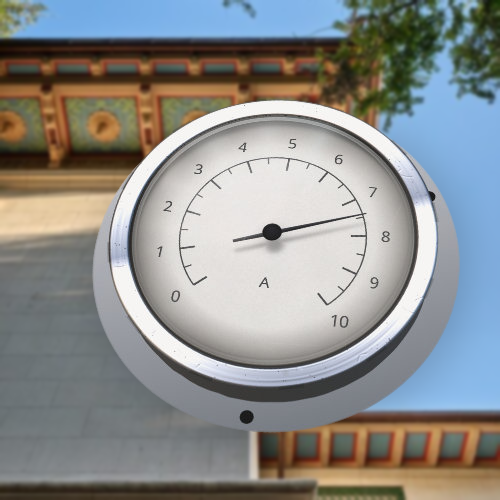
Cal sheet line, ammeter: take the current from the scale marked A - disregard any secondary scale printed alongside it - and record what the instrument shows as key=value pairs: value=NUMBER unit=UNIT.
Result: value=7.5 unit=A
